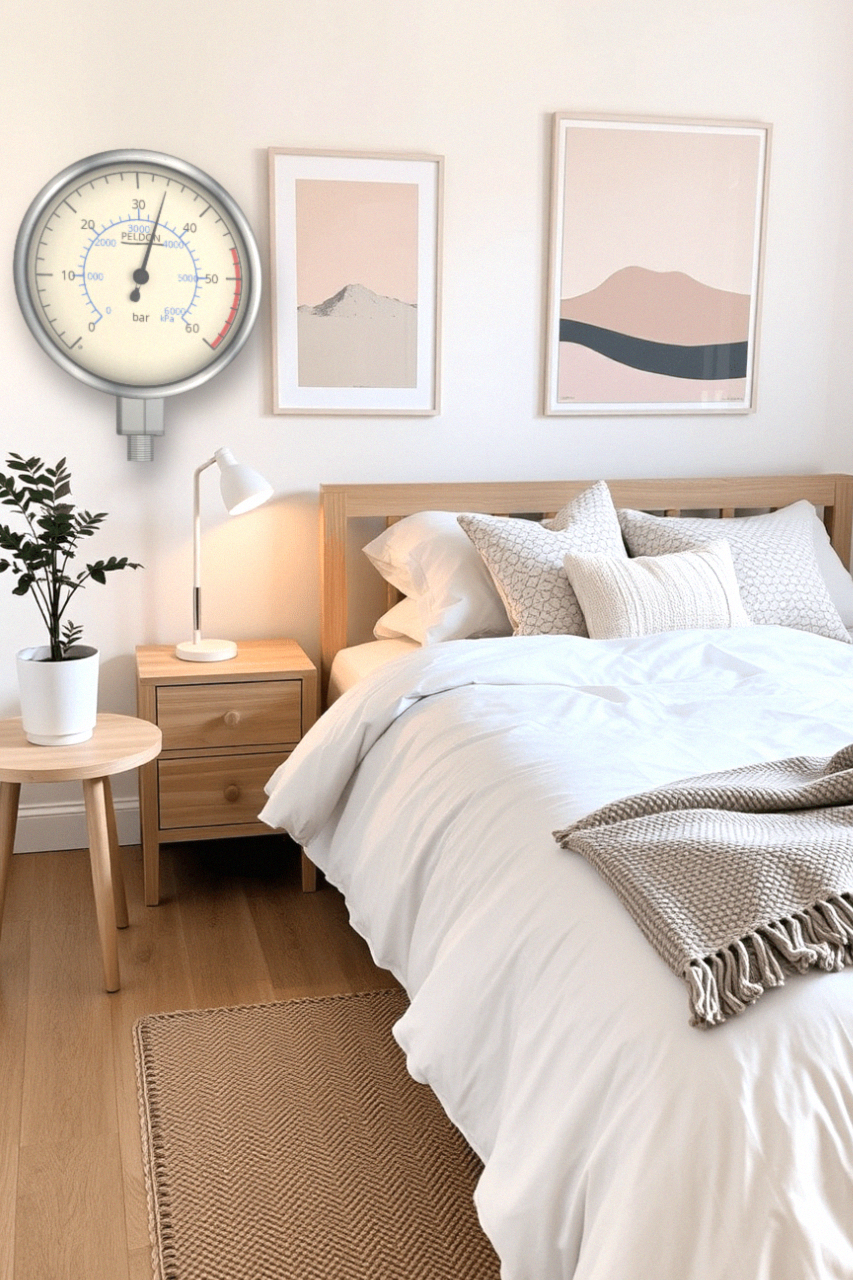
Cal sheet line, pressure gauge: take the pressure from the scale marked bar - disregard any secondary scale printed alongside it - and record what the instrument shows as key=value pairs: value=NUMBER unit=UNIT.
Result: value=34 unit=bar
